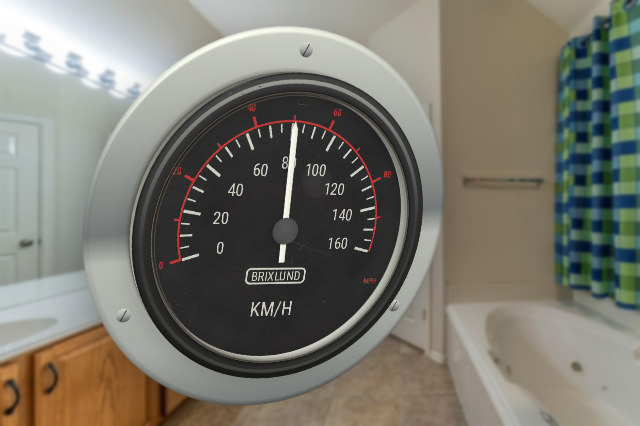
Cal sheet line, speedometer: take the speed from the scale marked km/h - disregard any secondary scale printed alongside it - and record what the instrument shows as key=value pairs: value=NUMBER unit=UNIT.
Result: value=80 unit=km/h
